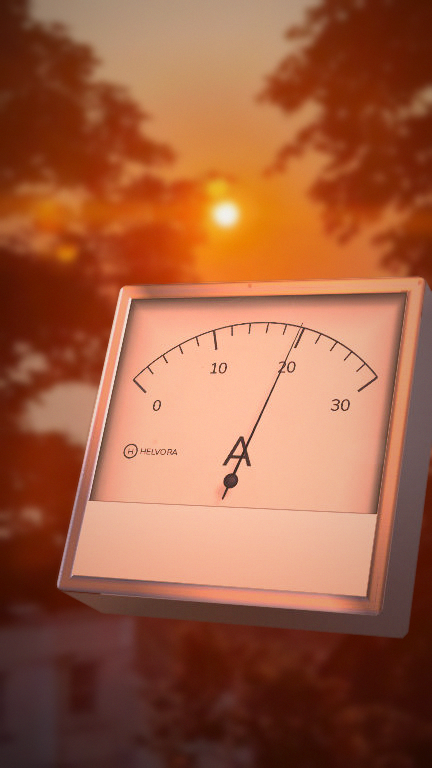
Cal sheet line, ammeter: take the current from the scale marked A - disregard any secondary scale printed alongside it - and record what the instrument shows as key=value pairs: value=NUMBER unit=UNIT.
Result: value=20 unit=A
